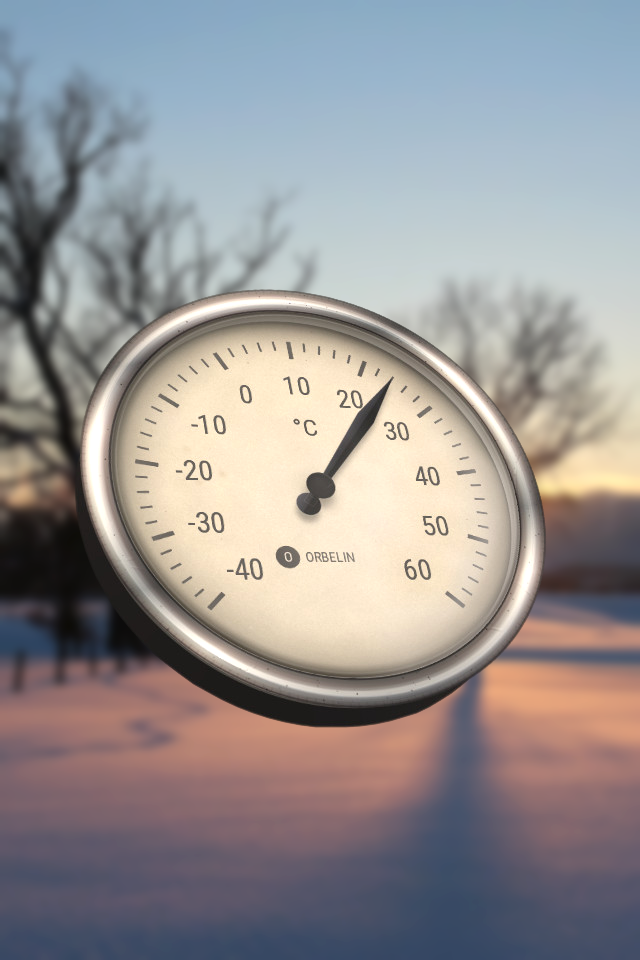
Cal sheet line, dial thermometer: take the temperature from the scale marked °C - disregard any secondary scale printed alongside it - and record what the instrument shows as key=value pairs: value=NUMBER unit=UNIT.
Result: value=24 unit=°C
